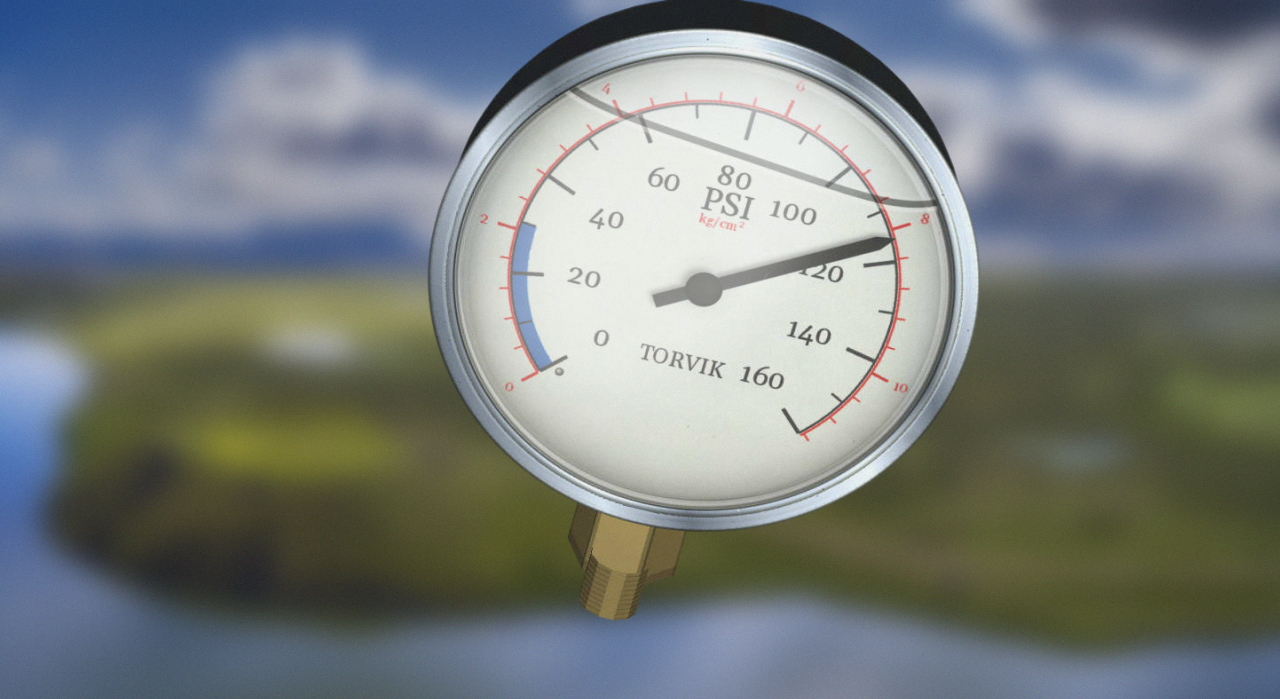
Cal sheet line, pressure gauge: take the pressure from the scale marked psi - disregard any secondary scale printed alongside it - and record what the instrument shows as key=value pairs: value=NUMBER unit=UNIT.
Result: value=115 unit=psi
